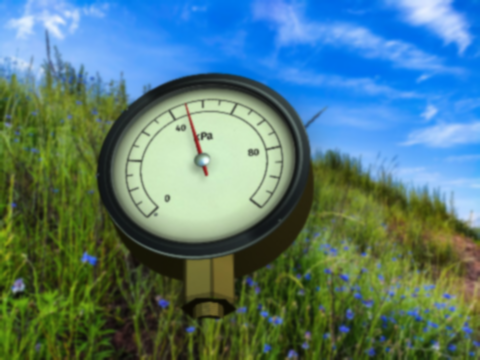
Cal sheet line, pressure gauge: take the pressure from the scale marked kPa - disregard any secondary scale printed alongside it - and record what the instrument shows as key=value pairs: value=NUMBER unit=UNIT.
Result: value=45 unit=kPa
